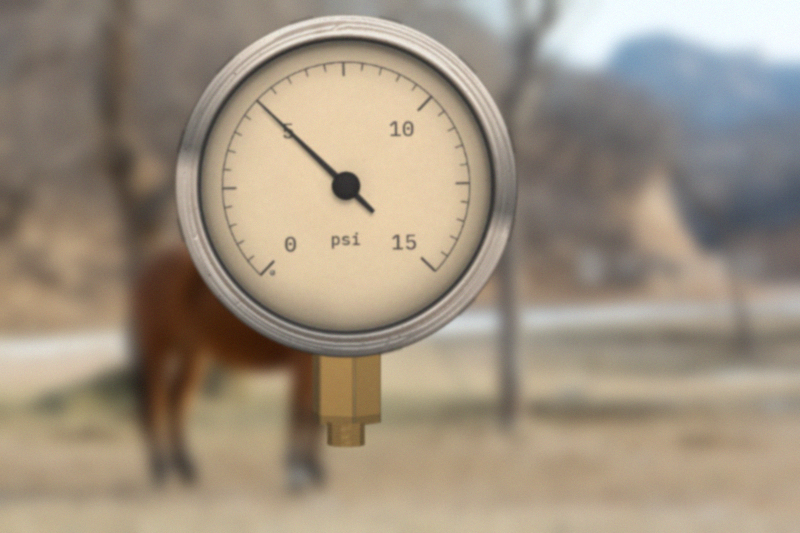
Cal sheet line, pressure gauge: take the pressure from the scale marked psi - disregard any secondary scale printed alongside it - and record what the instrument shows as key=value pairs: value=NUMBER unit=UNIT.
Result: value=5 unit=psi
